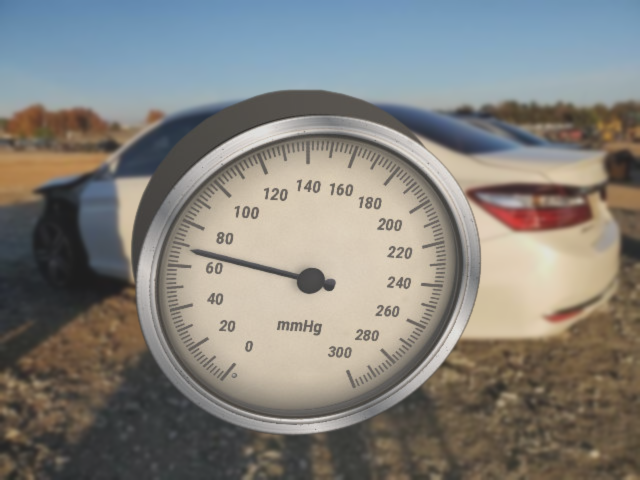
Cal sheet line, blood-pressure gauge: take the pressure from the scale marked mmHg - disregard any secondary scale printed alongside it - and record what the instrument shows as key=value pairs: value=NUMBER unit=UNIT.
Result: value=70 unit=mmHg
